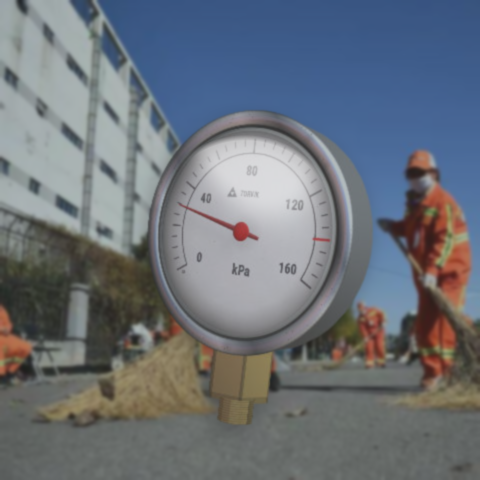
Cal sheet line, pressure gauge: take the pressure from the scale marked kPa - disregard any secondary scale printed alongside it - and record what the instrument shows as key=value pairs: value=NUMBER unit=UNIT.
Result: value=30 unit=kPa
